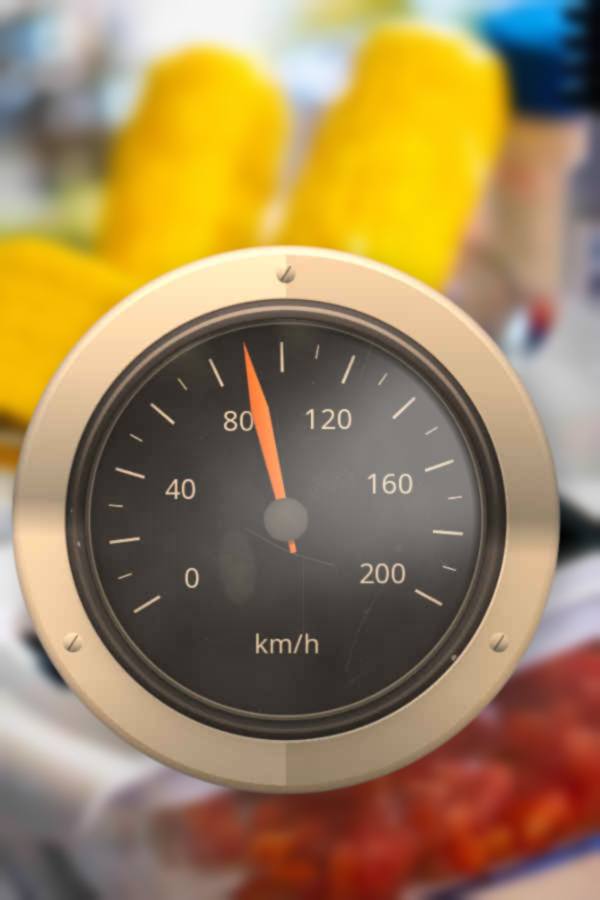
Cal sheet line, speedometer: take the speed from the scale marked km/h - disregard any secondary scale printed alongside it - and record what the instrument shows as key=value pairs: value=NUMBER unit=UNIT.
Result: value=90 unit=km/h
